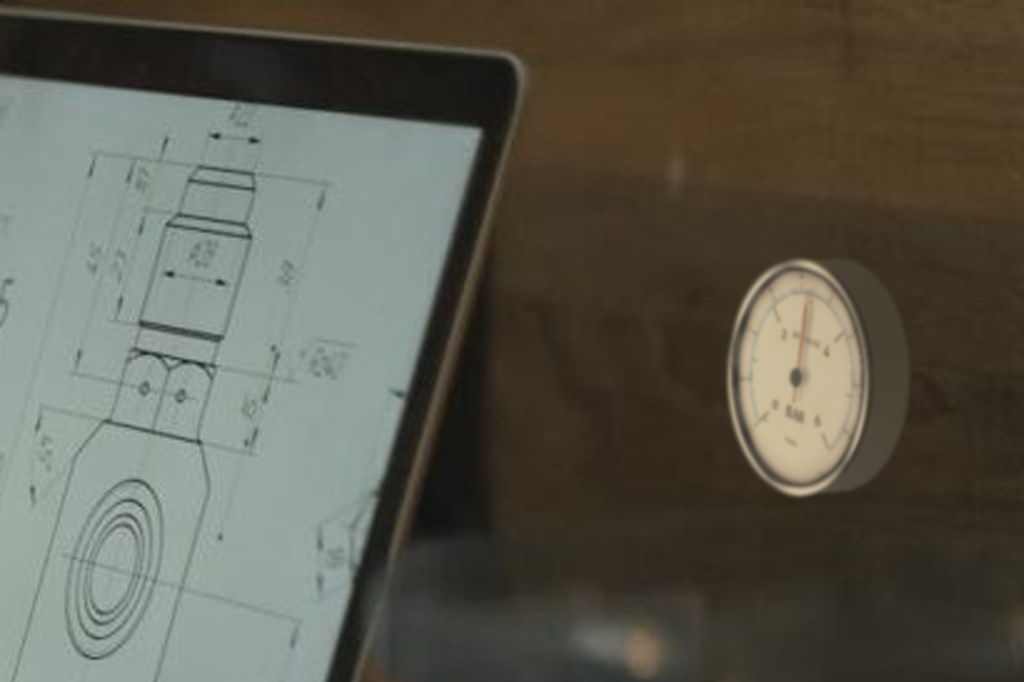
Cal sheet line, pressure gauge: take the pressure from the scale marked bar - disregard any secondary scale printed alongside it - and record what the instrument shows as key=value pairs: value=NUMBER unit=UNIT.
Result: value=3 unit=bar
